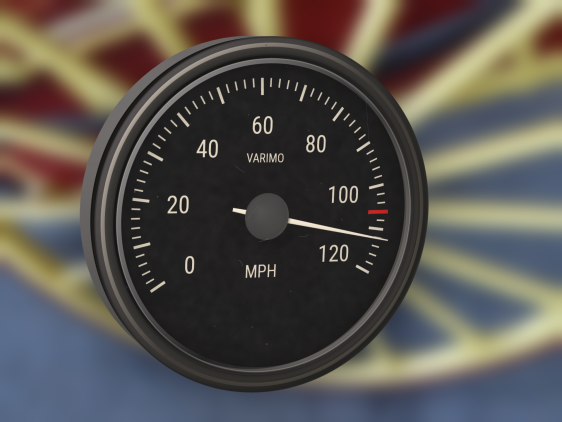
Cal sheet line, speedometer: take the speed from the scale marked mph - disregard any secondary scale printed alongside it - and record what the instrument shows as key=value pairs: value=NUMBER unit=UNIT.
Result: value=112 unit=mph
